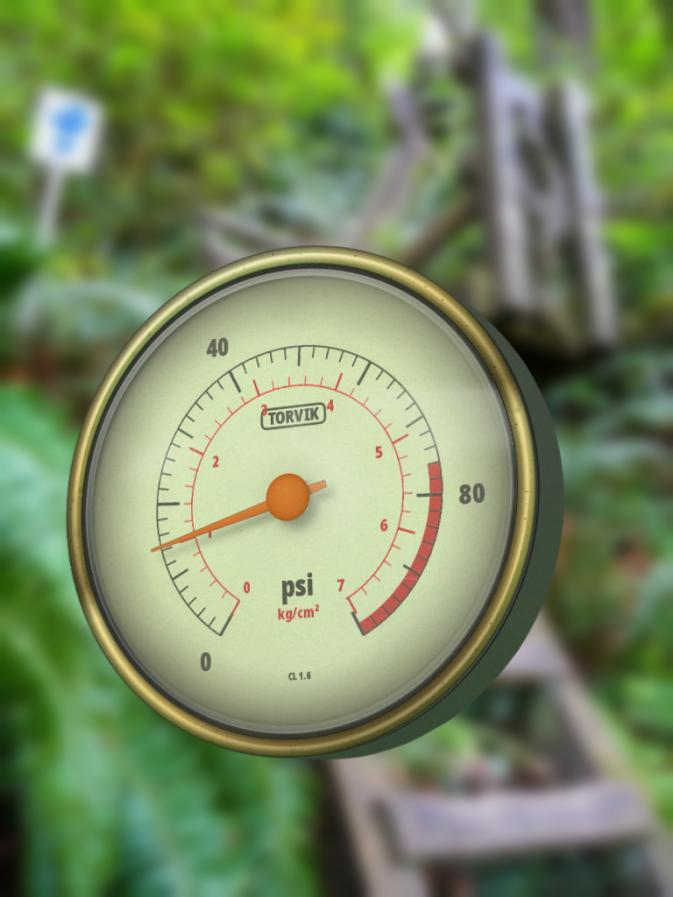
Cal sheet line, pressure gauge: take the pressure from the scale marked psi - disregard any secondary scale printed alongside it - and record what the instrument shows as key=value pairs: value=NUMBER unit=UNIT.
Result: value=14 unit=psi
